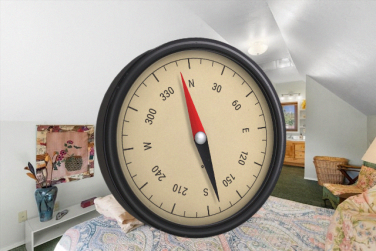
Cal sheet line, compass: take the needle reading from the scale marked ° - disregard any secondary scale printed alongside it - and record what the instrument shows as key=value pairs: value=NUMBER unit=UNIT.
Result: value=350 unit=°
